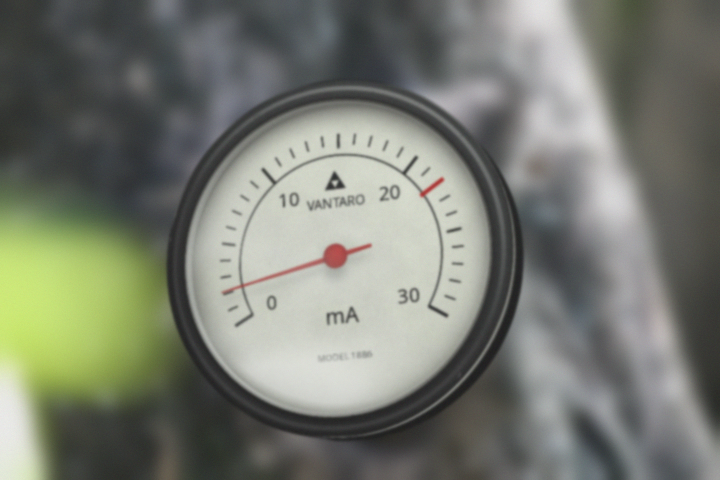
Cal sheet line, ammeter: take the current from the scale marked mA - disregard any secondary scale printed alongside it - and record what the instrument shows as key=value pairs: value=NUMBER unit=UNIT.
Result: value=2 unit=mA
